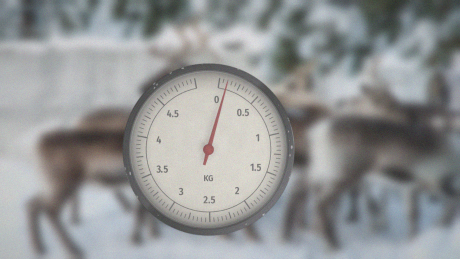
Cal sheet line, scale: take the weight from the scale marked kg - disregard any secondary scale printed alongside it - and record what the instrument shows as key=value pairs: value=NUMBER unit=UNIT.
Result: value=0.1 unit=kg
